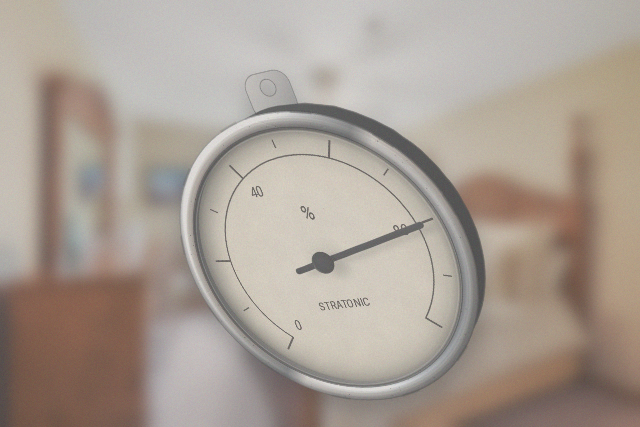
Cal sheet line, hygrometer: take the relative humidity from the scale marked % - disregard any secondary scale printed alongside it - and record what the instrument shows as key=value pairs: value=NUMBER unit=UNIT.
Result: value=80 unit=%
